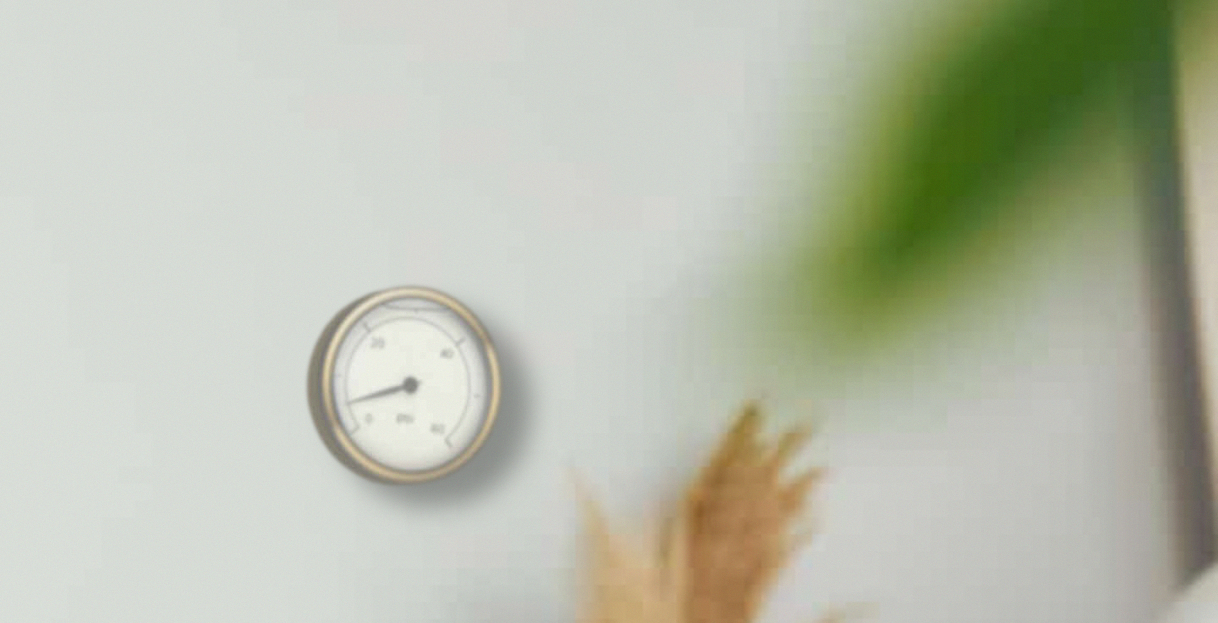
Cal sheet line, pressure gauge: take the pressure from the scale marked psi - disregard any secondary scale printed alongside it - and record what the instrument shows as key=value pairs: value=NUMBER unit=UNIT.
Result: value=5 unit=psi
